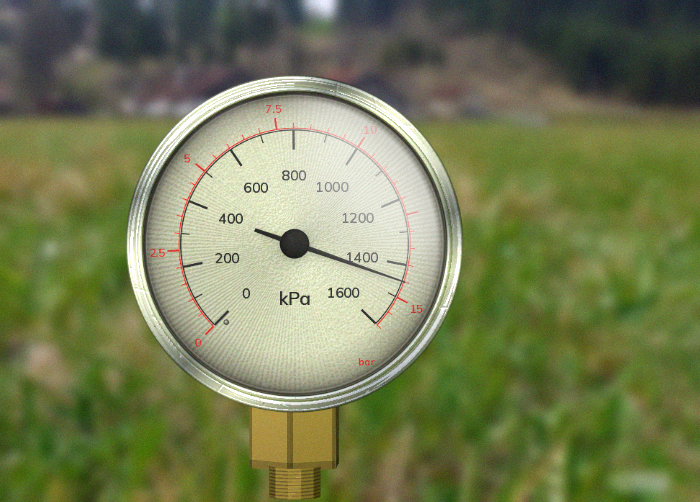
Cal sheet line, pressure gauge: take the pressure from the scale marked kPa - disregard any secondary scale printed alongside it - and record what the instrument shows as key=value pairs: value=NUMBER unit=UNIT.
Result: value=1450 unit=kPa
